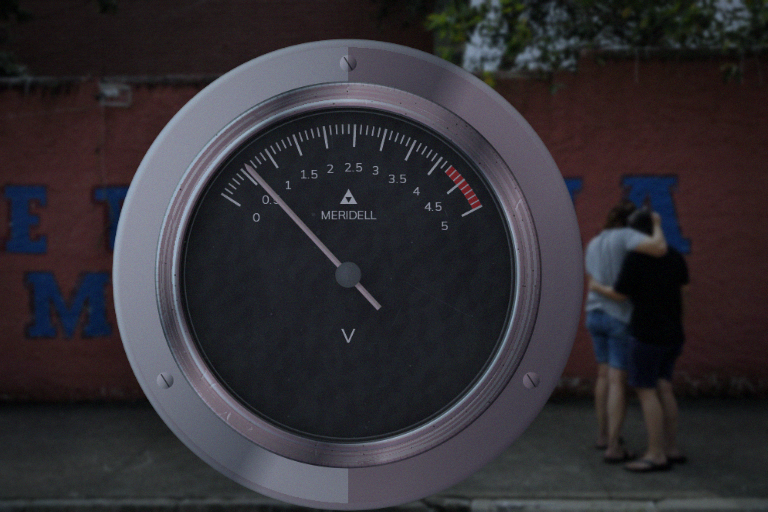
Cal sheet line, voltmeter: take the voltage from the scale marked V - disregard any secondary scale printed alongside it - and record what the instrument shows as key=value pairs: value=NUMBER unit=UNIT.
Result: value=0.6 unit=V
